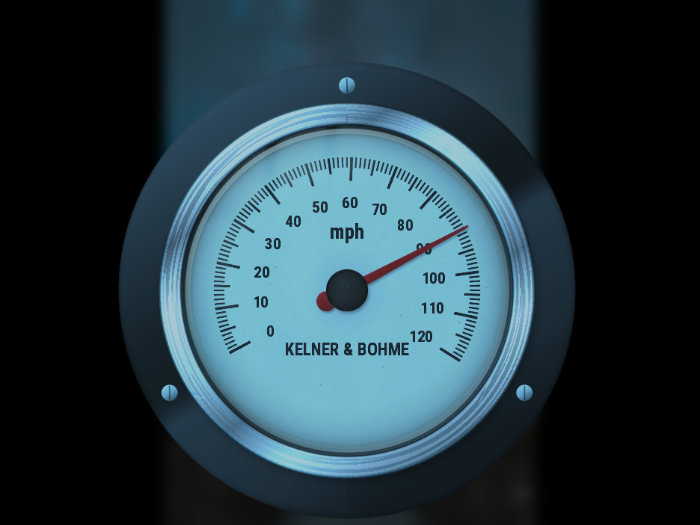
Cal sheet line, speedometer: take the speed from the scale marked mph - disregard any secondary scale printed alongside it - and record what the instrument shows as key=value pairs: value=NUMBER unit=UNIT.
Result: value=90 unit=mph
